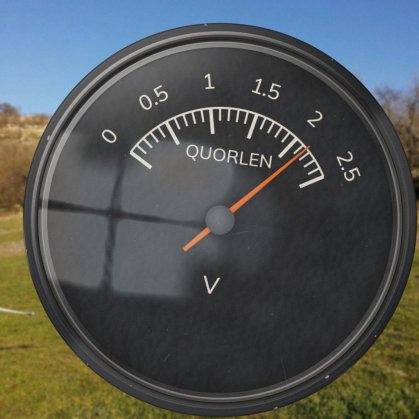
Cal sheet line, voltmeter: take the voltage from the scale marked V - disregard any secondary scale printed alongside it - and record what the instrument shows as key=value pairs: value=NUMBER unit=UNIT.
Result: value=2.15 unit=V
